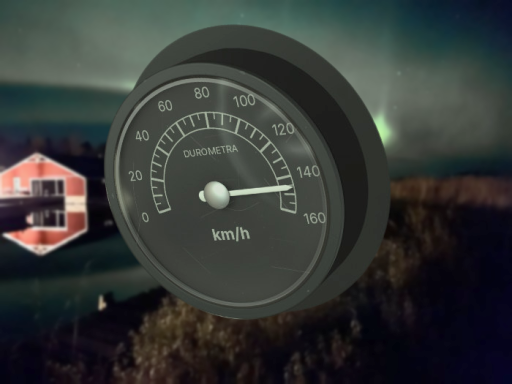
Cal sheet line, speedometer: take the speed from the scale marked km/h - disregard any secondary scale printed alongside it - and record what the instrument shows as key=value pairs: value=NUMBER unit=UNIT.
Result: value=145 unit=km/h
